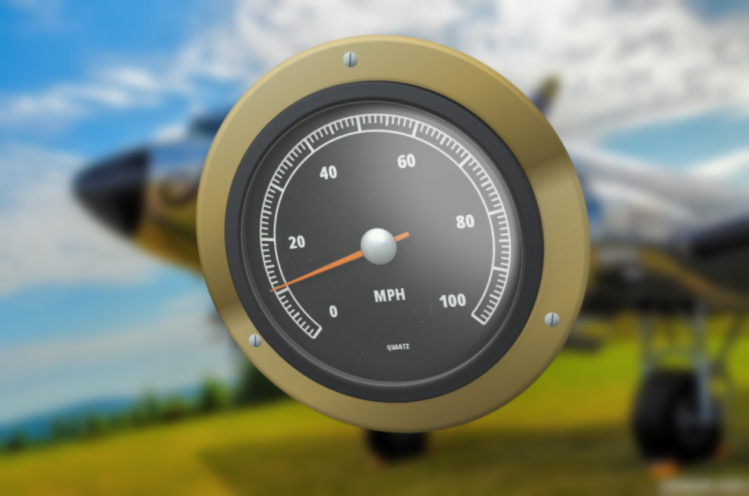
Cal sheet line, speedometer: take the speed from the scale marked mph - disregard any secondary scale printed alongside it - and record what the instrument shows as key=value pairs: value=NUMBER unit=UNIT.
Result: value=11 unit=mph
